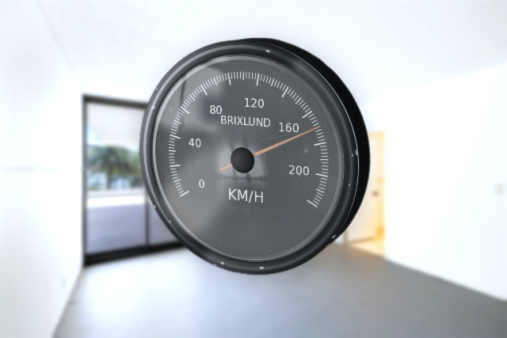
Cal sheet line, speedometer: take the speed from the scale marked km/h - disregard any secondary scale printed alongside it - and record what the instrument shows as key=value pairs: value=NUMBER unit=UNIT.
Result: value=170 unit=km/h
